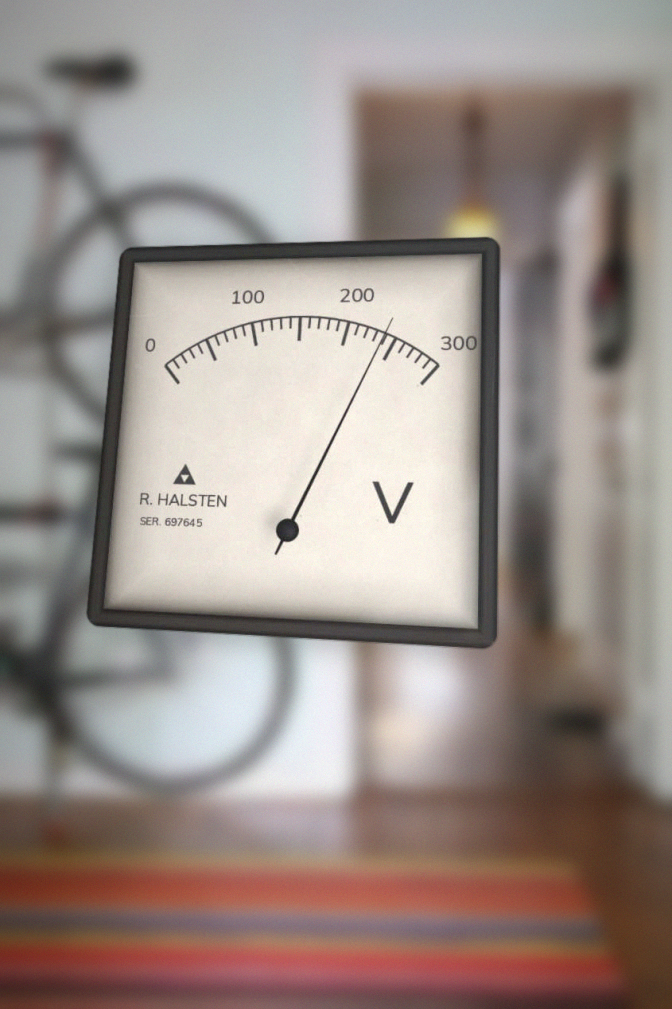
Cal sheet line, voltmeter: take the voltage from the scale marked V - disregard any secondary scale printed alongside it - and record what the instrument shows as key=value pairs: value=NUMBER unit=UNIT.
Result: value=240 unit=V
